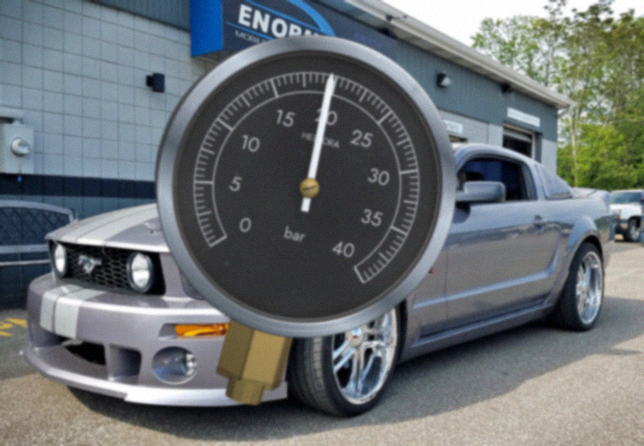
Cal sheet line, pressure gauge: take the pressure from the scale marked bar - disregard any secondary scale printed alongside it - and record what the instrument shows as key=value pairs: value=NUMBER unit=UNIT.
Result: value=19.5 unit=bar
